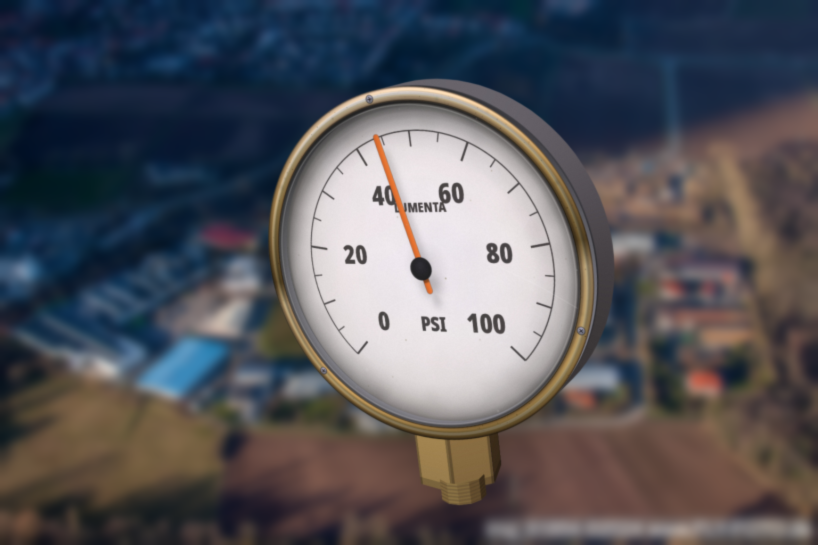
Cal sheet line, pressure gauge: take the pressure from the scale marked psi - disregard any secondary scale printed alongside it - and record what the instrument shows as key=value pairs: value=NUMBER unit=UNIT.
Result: value=45 unit=psi
